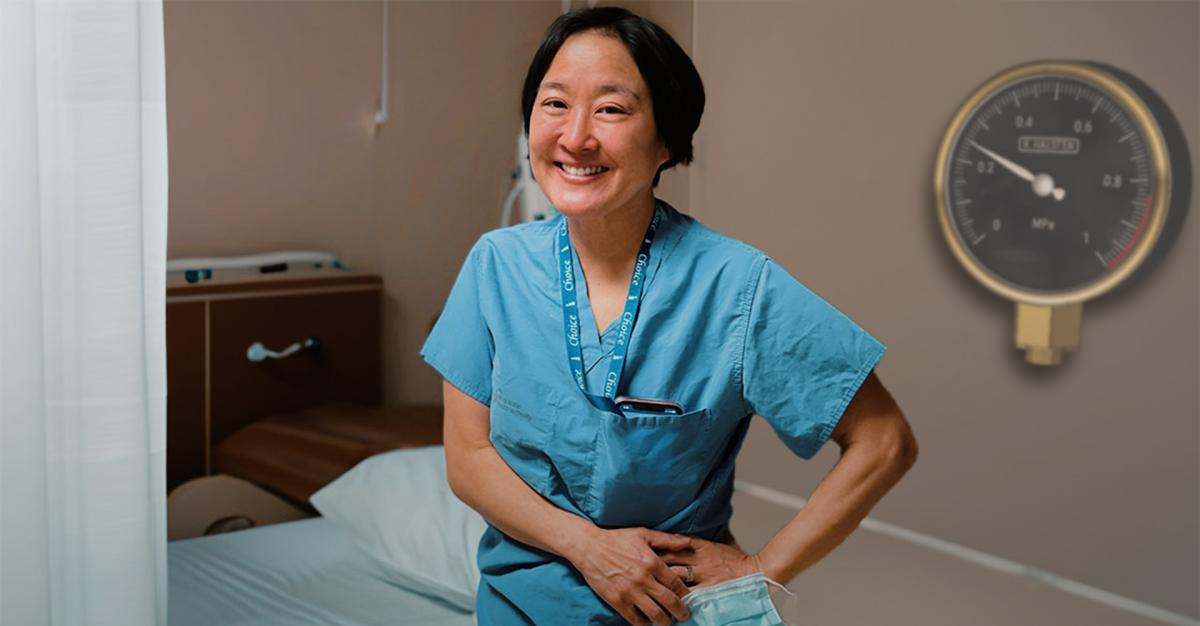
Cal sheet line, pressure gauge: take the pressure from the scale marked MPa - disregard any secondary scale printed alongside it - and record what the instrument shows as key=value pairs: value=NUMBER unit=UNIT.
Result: value=0.25 unit=MPa
